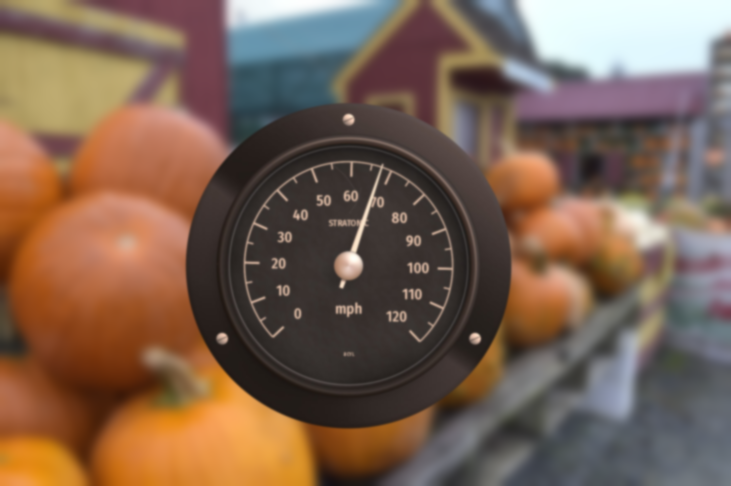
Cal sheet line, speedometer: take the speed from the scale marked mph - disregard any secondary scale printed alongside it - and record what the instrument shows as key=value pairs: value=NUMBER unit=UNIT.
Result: value=67.5 unit=mph
